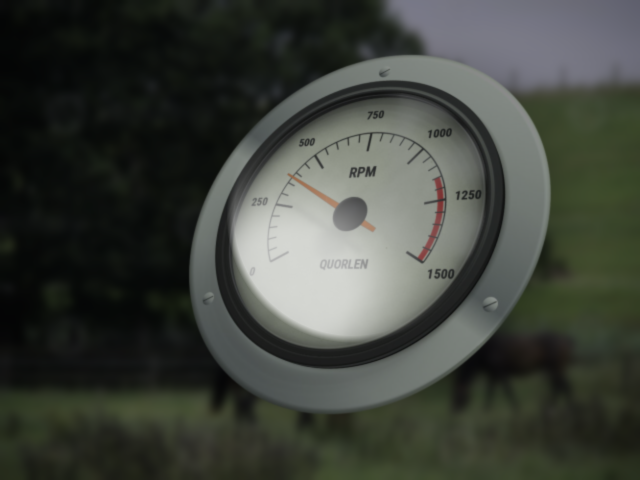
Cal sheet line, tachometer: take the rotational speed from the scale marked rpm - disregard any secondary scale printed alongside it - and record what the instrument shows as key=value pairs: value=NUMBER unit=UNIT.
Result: value=375 unit=rpm
